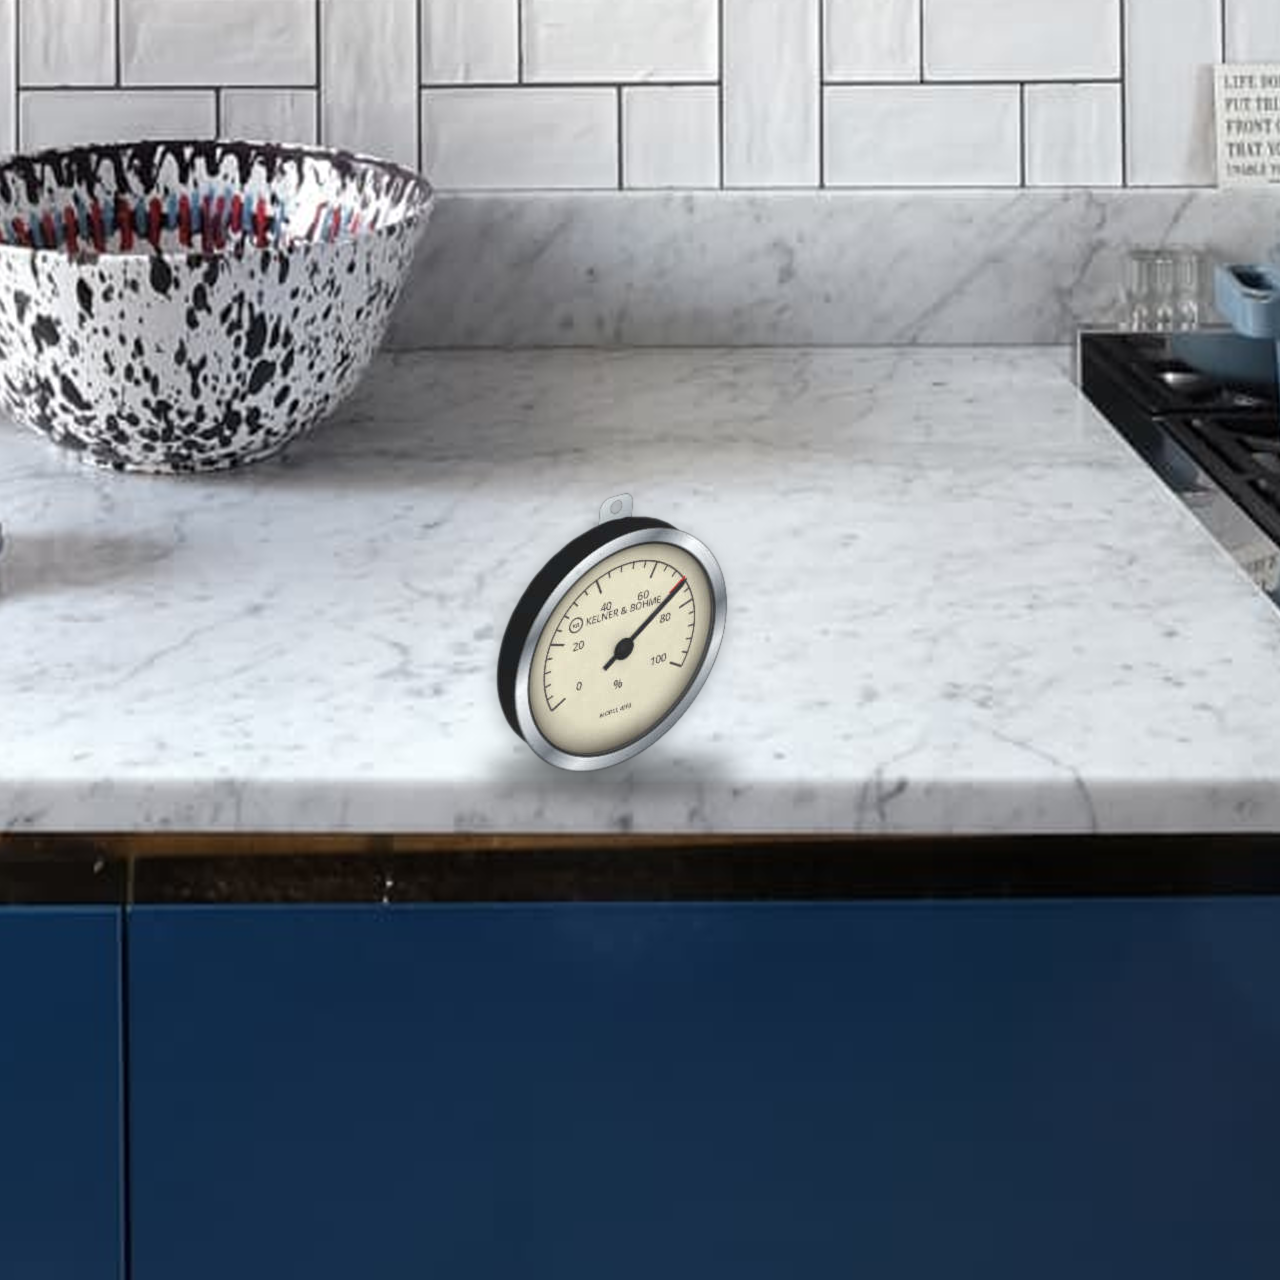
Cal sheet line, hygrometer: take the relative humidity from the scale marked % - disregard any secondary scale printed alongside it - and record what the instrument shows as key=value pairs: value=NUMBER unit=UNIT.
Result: value=72 unit=%
